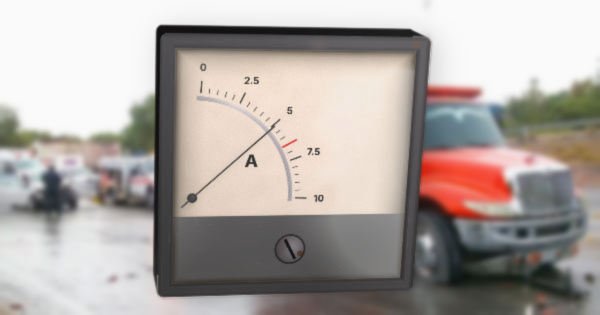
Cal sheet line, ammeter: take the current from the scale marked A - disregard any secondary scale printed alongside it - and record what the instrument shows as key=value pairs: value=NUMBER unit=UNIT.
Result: value=5 unit=A
